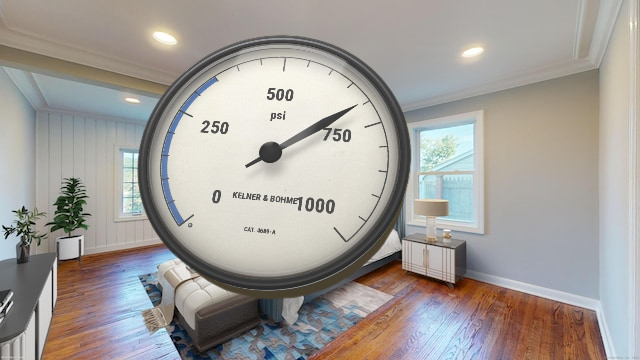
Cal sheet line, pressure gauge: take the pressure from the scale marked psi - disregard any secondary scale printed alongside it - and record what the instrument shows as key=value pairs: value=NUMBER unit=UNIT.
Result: value=700 unit=psi
